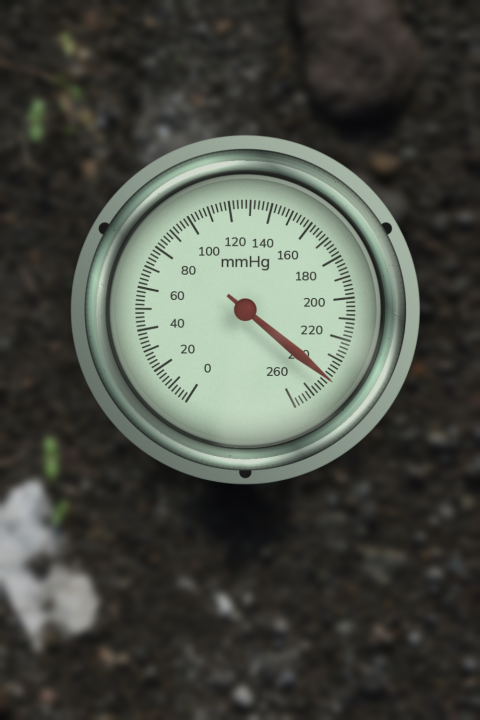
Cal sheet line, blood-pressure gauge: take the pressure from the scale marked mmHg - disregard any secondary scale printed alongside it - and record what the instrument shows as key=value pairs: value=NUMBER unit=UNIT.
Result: value=240 unit=mmHg
